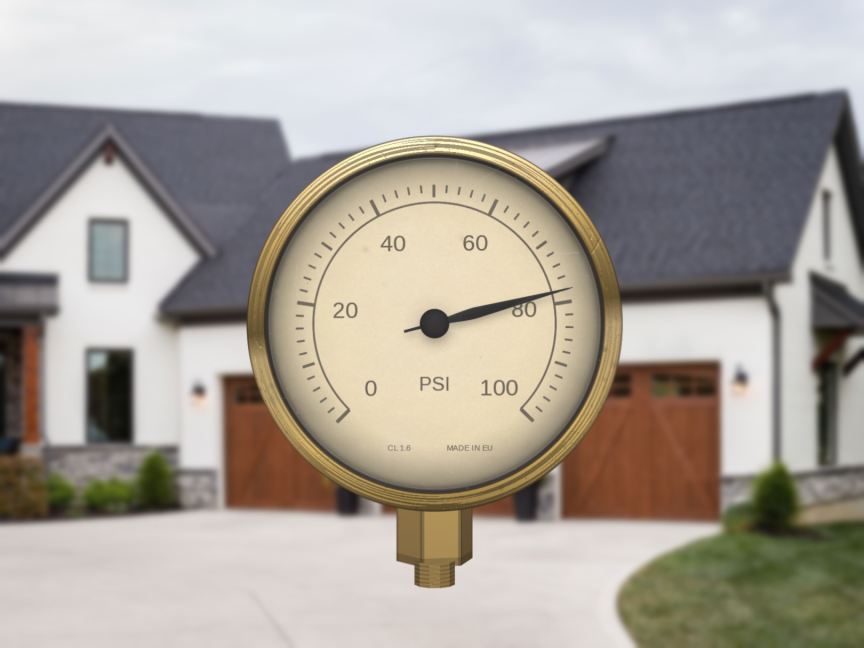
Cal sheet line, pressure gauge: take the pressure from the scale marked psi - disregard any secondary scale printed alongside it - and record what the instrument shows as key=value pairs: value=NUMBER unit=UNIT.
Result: value=78 unit=psi
